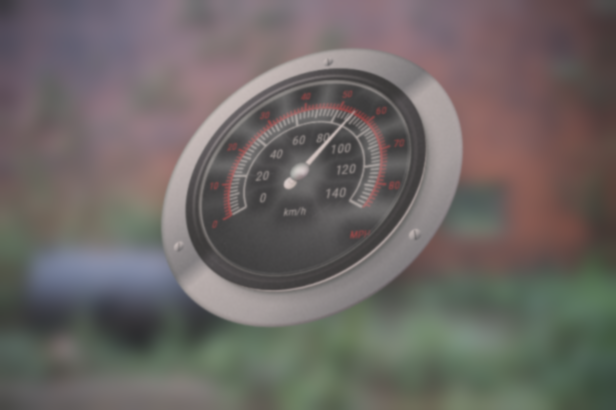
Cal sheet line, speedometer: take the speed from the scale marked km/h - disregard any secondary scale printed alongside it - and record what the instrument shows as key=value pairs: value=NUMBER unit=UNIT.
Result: value=90 unit=km/h
